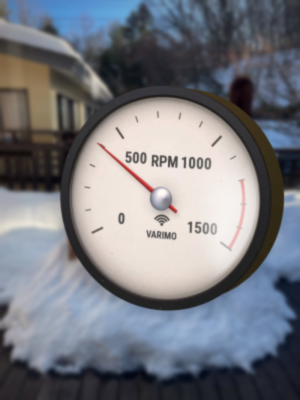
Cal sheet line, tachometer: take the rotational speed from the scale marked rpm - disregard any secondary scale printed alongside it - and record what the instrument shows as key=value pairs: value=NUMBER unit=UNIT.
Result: value=400 unit=rpm
